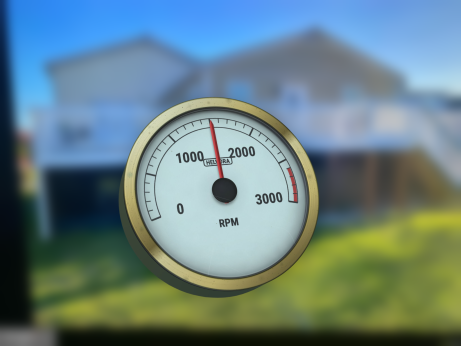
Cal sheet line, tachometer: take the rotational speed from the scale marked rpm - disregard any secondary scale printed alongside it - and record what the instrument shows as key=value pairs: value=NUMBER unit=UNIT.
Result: value=1500 unit=rpm
